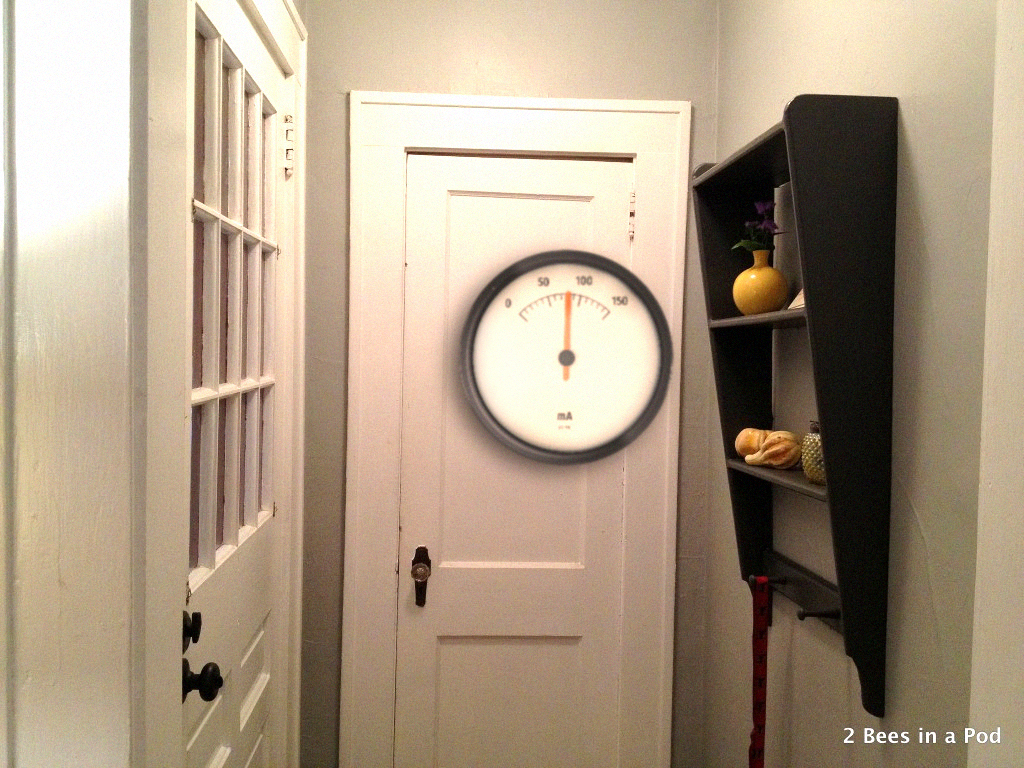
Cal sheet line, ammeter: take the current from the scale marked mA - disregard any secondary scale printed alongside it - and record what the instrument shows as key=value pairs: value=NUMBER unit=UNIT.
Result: value=80 unit=mA
